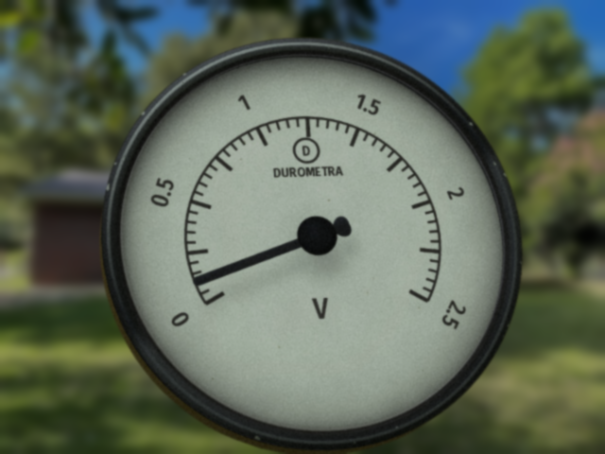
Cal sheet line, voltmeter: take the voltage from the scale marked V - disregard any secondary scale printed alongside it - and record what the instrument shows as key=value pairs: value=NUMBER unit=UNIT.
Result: value=0.1 unit=V
